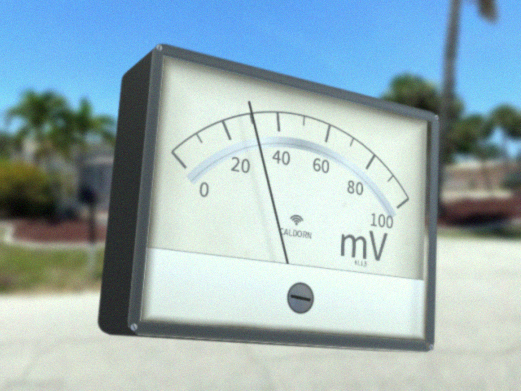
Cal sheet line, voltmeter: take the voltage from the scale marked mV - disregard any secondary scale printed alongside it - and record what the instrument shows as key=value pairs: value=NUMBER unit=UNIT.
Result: value=30 unit=mV
